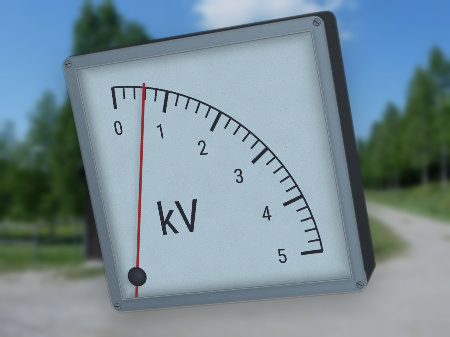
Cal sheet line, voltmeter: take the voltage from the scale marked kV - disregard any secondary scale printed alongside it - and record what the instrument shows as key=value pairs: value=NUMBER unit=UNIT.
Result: value=0.6 unit=kV
